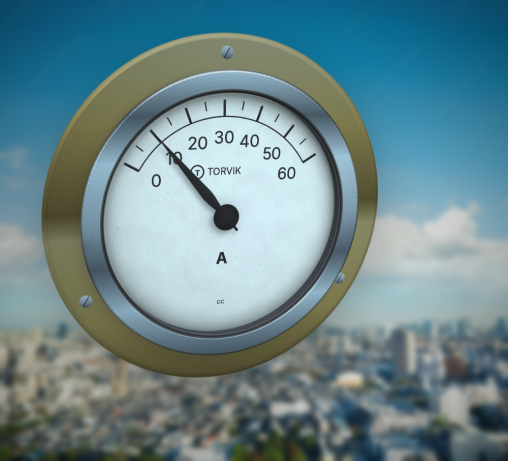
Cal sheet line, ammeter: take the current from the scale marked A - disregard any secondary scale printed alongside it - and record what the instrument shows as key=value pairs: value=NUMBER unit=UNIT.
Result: value=10 unit=A
